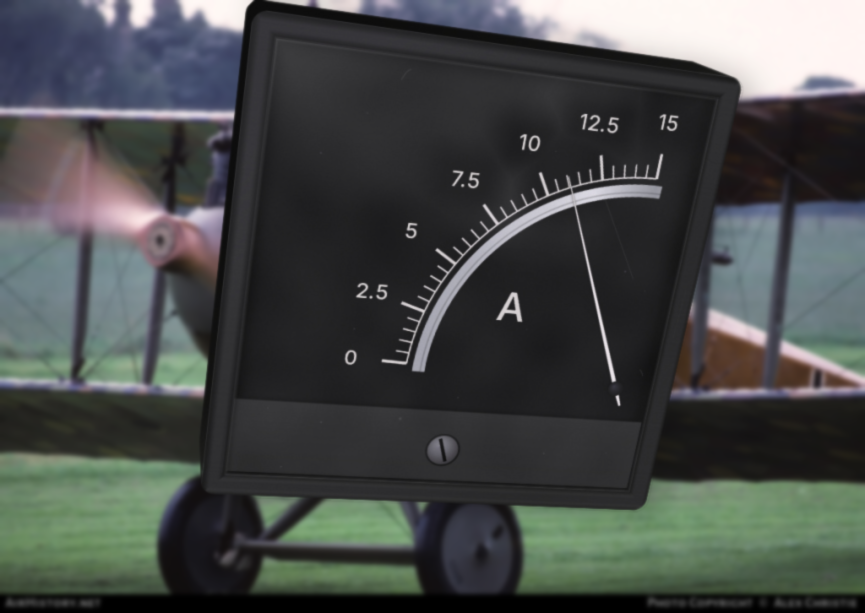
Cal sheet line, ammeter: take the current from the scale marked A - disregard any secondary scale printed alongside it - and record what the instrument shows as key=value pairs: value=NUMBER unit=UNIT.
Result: value=11 unit=A
